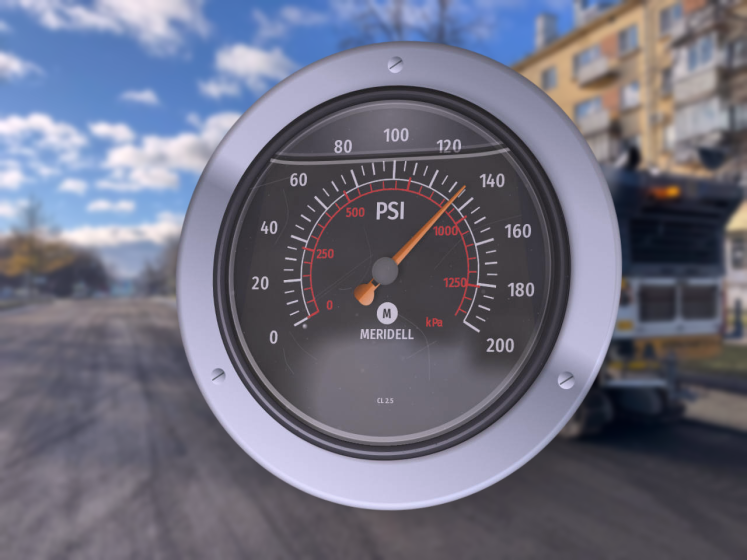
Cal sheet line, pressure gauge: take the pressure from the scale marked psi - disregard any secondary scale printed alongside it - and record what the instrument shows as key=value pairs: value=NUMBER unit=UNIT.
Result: value=135 unit=psi
